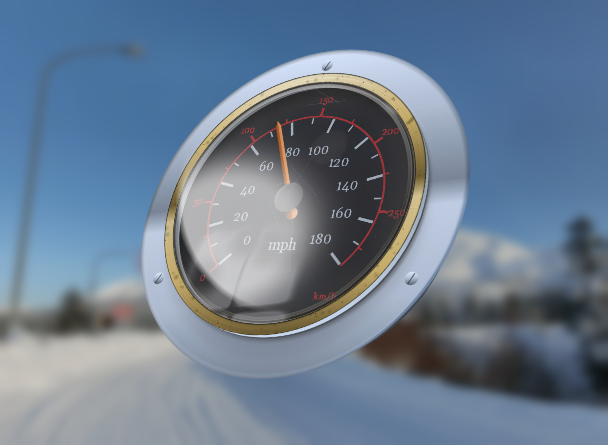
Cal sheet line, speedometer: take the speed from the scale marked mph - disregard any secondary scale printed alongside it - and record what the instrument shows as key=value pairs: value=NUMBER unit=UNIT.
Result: value=75 unit=mph
